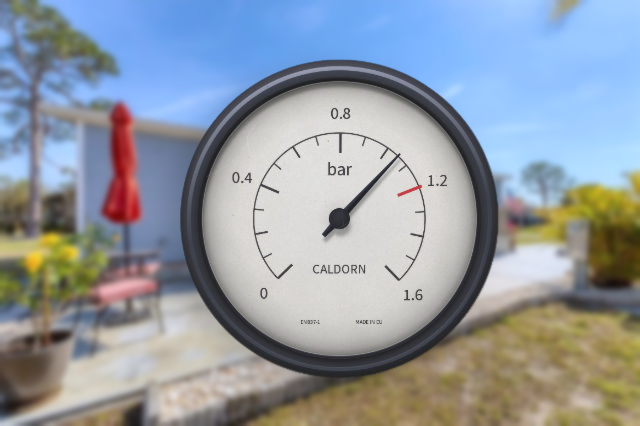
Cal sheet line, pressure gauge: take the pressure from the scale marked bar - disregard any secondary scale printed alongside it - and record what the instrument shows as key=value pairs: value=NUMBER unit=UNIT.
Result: value=1.05 unit=bar
